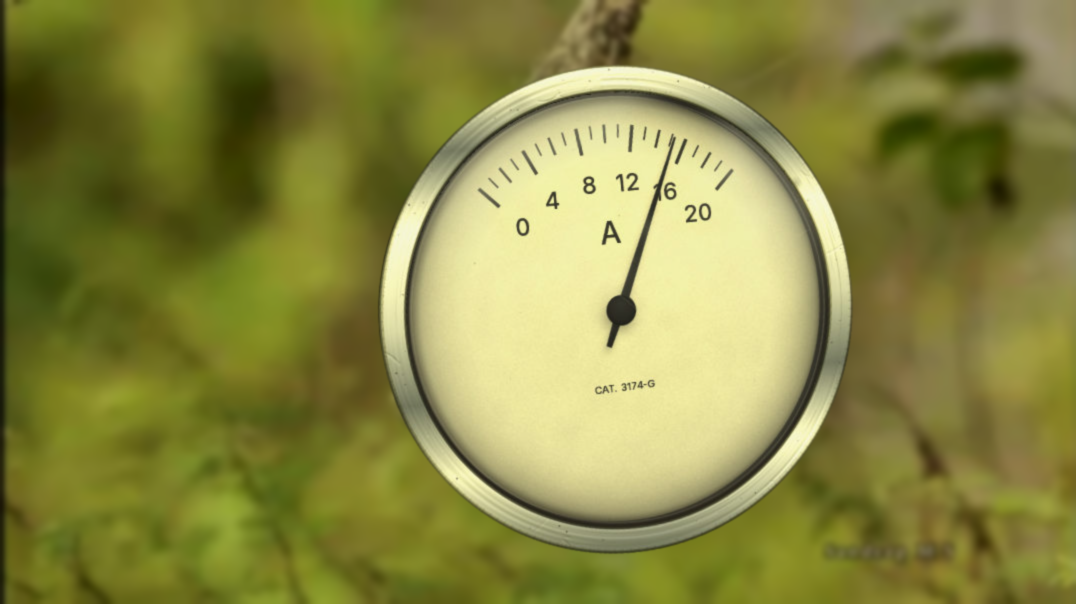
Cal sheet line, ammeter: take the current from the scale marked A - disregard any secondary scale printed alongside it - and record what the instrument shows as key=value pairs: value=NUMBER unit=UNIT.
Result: value=15 unit=A
